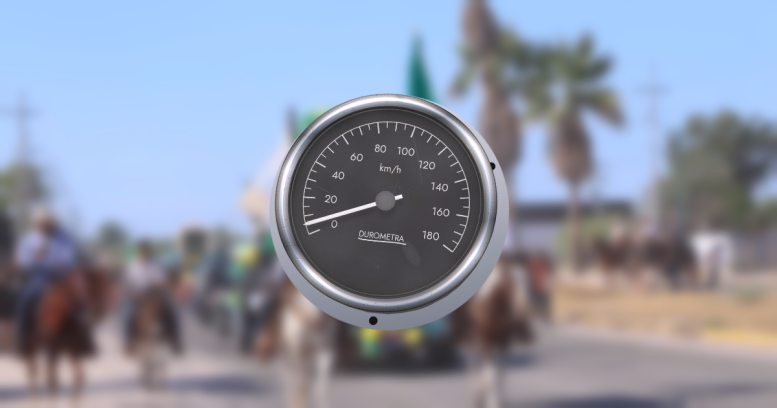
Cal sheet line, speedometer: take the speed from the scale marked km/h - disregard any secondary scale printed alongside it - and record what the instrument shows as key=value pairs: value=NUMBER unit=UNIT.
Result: value=5 unit=km/h
